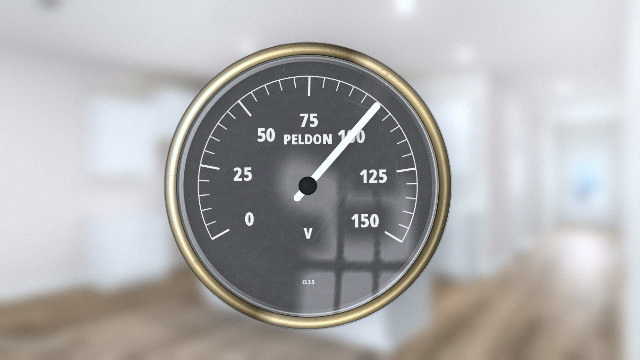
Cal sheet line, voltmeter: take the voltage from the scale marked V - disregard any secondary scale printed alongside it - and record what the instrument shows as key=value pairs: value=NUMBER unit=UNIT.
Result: value=100 unit=V
